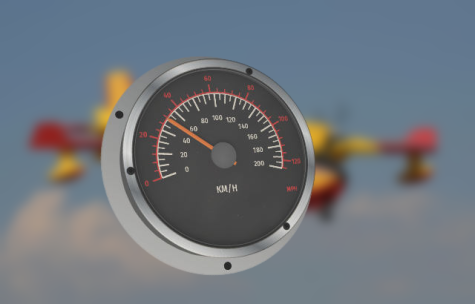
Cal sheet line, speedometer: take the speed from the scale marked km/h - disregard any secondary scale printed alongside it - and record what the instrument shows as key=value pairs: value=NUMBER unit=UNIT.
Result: value=50 unit=km/h
